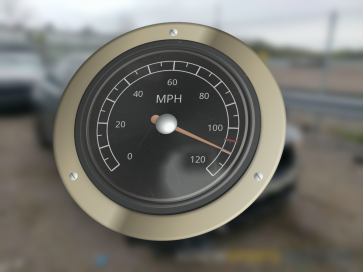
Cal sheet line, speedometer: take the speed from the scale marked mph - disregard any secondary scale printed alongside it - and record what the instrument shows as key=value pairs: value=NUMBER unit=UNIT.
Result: value=110 unit=mph
